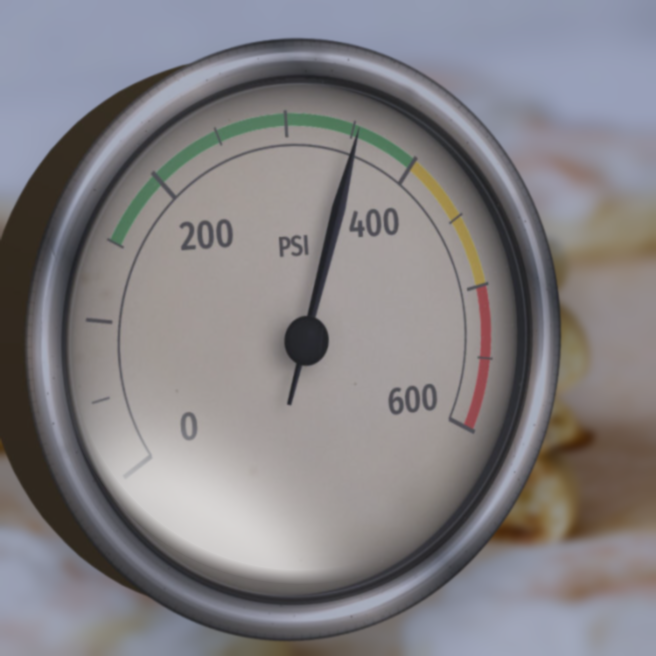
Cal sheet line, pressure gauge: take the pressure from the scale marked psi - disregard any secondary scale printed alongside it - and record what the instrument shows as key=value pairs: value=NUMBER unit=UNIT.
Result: value=350 unit=psi
